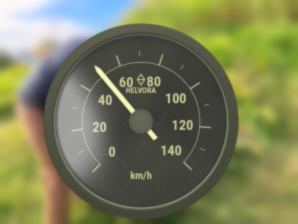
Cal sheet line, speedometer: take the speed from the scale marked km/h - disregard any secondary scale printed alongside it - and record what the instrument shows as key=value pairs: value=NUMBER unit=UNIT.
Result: value=50 unit=km/h
